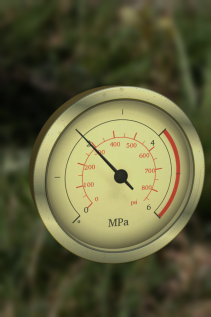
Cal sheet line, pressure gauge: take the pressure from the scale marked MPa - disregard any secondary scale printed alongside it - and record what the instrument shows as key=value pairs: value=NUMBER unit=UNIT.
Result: value=2 unit=MPa
